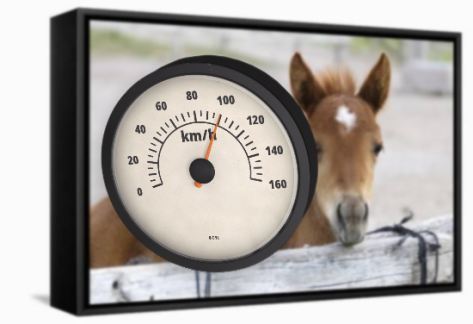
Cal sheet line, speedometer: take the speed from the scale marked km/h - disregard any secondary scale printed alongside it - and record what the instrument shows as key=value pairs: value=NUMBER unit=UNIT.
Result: value=100 unit=km/h
